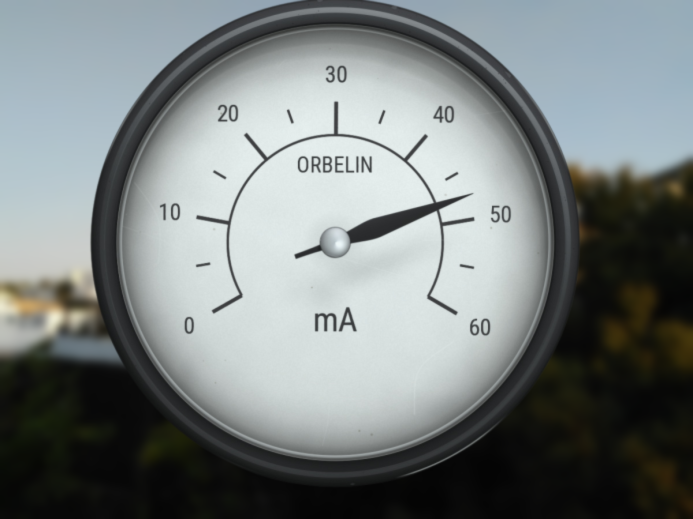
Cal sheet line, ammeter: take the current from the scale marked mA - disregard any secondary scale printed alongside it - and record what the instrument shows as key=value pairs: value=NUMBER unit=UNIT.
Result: value=47.5 unit=mA
